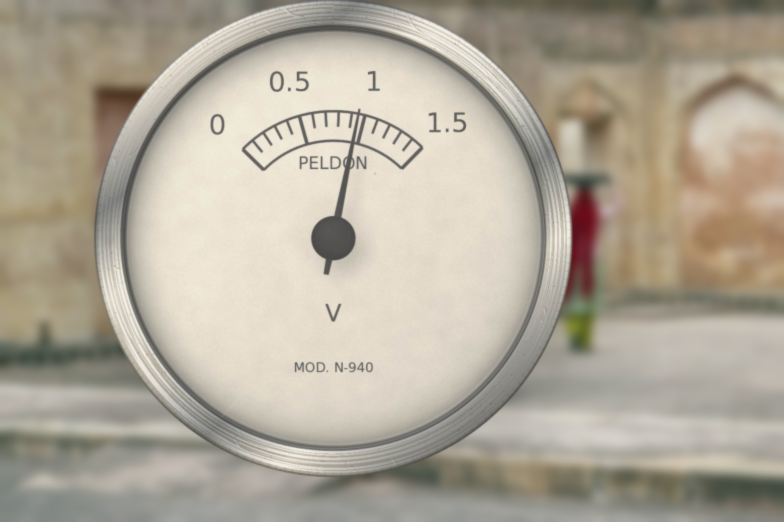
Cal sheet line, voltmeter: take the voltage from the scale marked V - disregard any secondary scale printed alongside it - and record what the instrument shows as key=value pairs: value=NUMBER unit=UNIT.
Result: value=0.95 unit=V
